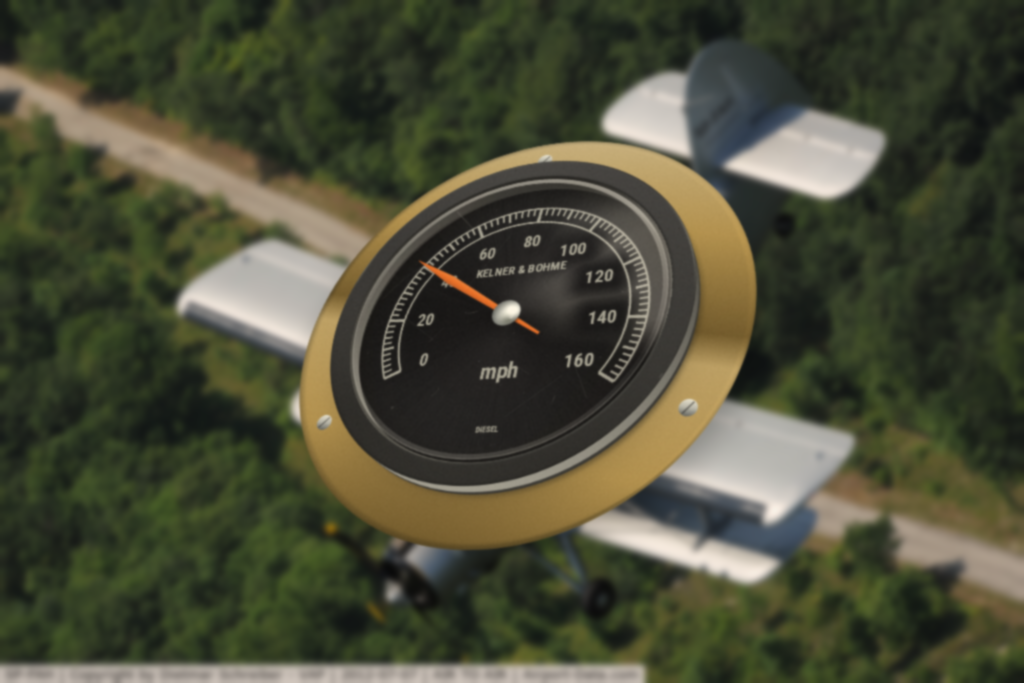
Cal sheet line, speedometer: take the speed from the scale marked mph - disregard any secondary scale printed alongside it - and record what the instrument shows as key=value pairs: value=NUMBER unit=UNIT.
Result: value=40 unit=mph
